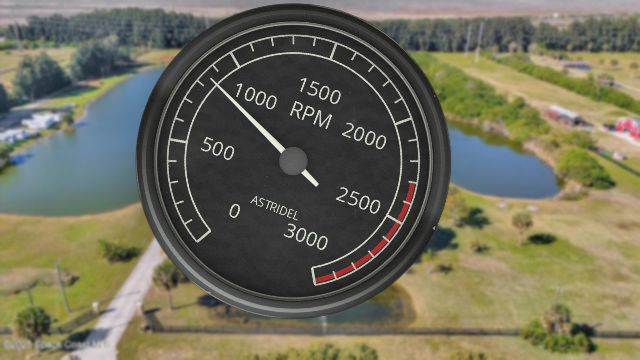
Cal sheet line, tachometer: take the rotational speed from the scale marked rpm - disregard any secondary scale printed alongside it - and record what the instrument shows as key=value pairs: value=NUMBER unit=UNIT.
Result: value=850 unit=rpm
